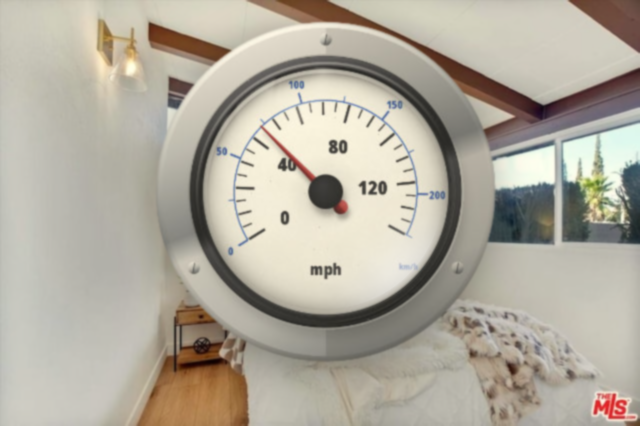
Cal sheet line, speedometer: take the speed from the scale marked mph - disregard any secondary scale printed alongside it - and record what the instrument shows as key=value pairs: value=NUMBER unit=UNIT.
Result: value=45 unit=mph
